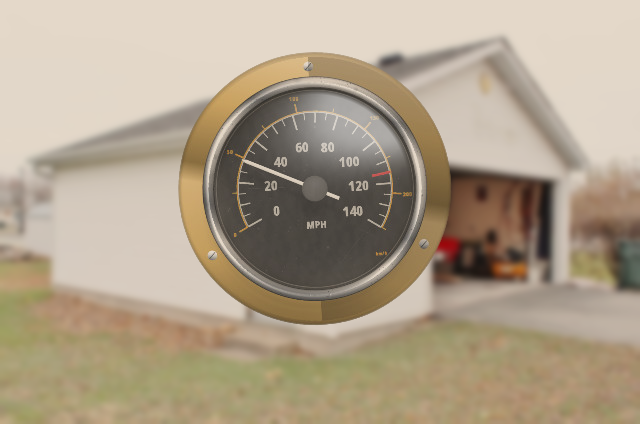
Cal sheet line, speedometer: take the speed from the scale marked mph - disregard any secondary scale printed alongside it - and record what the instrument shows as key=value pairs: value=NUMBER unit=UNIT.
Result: value=30 unit=mph
